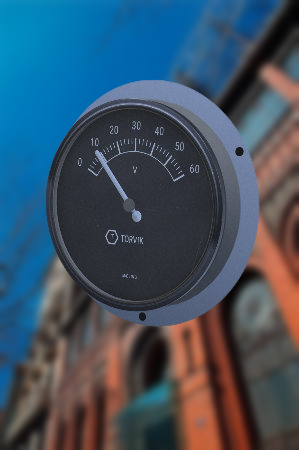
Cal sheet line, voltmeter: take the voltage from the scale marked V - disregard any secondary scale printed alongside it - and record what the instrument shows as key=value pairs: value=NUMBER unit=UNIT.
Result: value=10 unit=V
